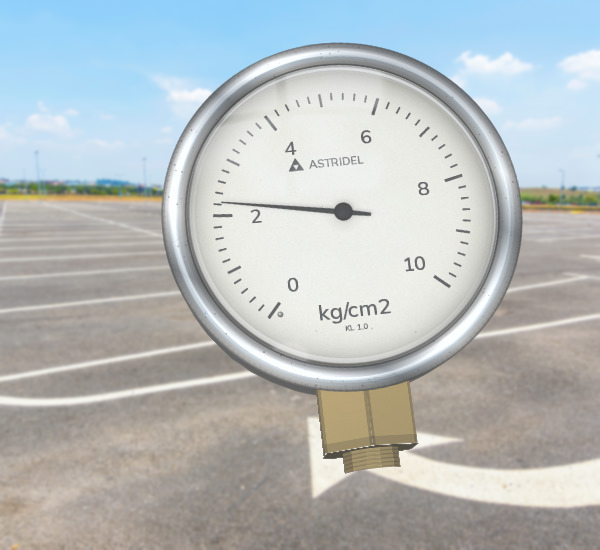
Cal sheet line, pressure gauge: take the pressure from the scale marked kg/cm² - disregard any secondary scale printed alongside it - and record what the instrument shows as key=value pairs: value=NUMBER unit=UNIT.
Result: value=2.2 unit=kg/cm²
